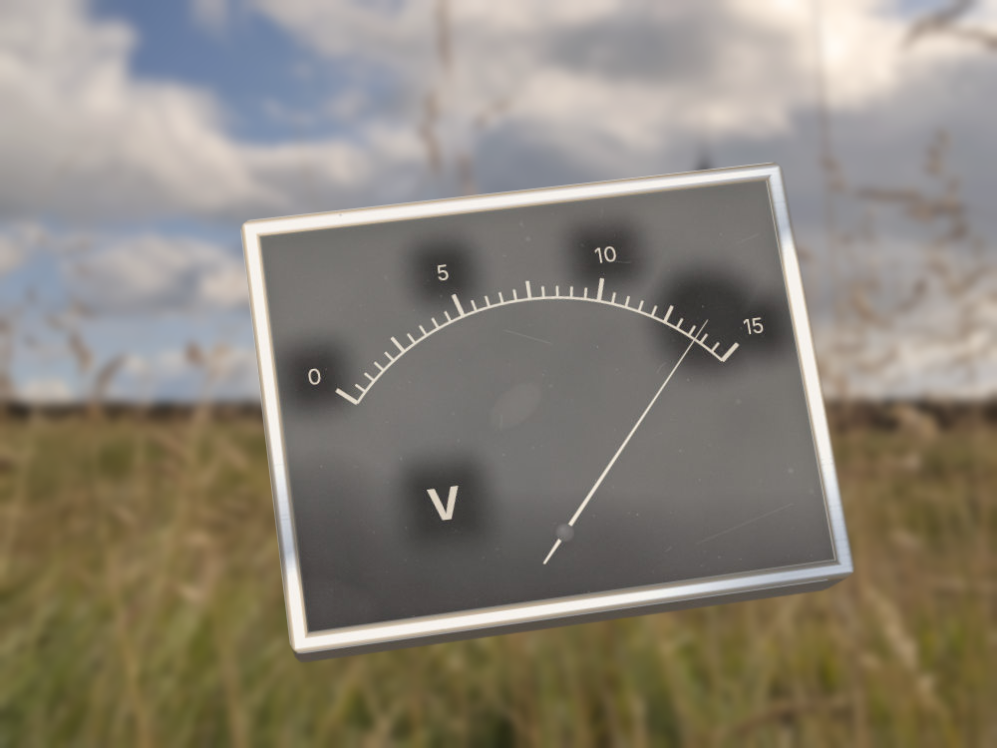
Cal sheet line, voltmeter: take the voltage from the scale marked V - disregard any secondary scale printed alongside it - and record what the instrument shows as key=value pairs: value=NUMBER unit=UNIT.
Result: value=13.75 unit=V
